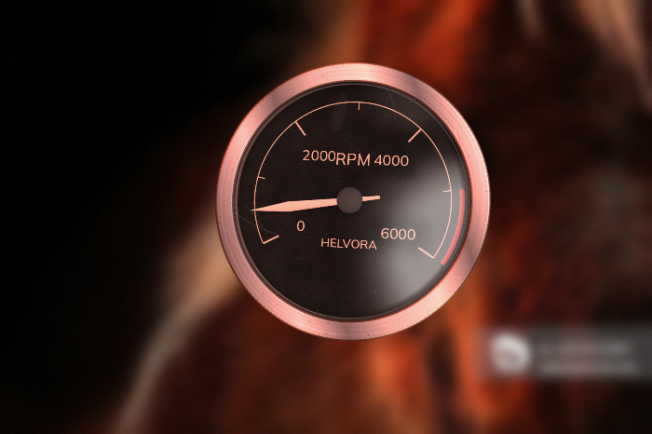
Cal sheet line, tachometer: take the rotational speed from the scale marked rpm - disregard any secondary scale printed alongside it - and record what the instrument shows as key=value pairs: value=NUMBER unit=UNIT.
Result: value=500 unit=rpm
